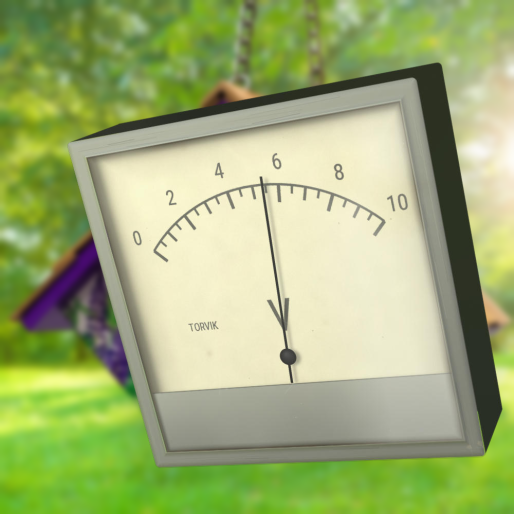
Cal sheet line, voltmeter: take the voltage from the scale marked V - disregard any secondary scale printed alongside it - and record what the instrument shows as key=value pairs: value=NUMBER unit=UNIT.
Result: value=5.5 unit=V
